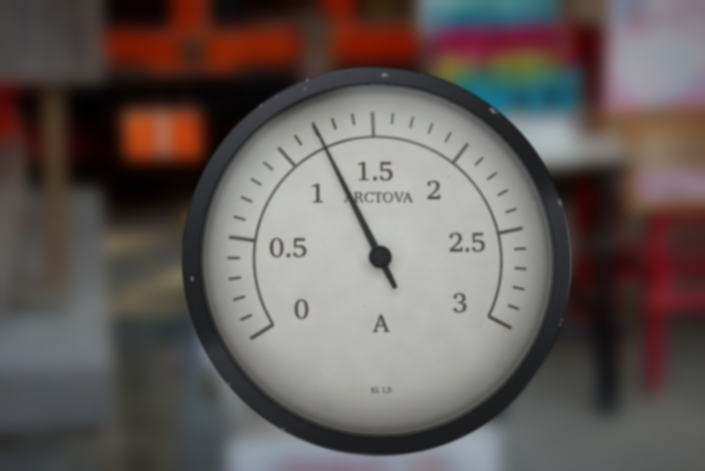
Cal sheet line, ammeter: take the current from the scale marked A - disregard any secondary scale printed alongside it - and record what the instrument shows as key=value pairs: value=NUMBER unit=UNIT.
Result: value=1.2 unit=A
